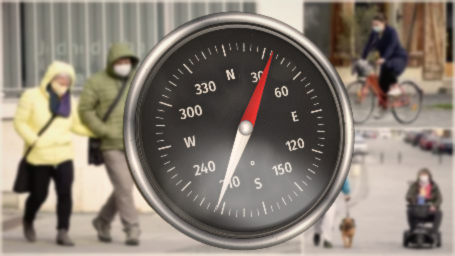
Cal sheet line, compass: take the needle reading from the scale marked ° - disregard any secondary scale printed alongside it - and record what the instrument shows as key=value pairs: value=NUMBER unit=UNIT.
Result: value=35 unit=°
